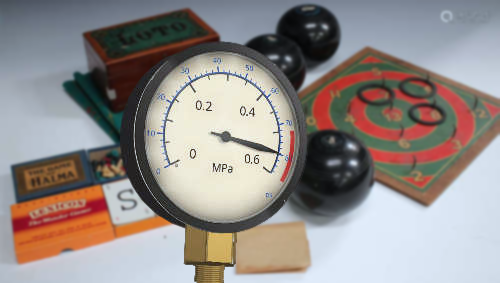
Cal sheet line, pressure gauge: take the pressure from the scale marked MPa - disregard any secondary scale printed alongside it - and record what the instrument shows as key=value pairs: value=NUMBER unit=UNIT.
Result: value=0.55 unit=MPa
